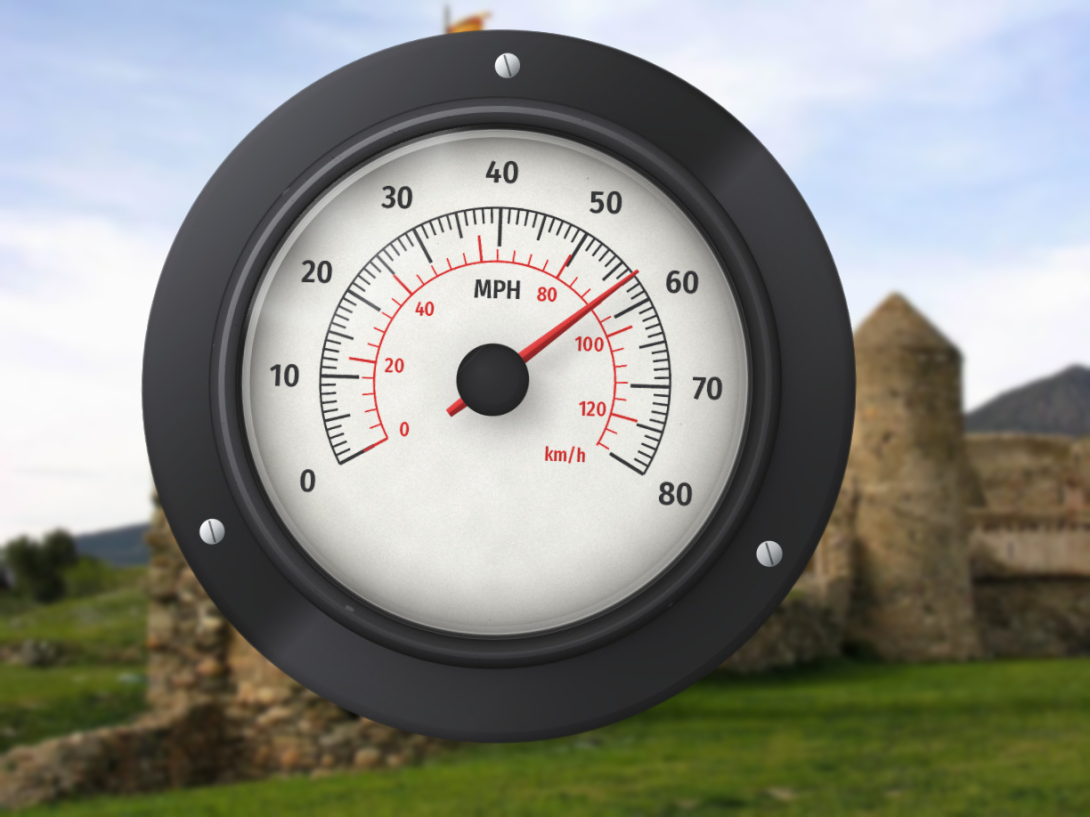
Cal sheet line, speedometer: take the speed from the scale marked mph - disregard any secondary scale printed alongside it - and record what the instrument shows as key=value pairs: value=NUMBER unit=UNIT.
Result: value=57 unit=mph
